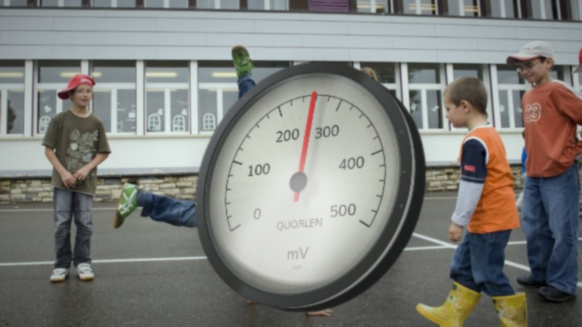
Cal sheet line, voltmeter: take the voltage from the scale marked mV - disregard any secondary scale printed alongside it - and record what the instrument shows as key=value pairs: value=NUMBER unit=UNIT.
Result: value=260 unit=mV
